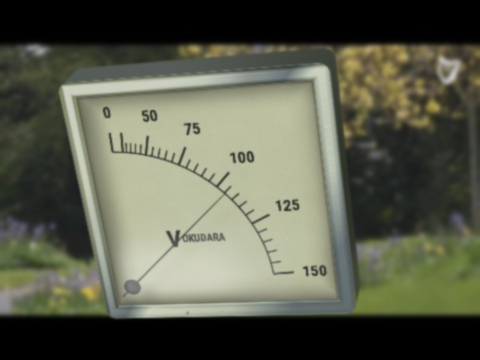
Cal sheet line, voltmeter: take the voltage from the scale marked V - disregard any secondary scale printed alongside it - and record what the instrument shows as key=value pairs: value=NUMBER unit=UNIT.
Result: value=105 unit=V
